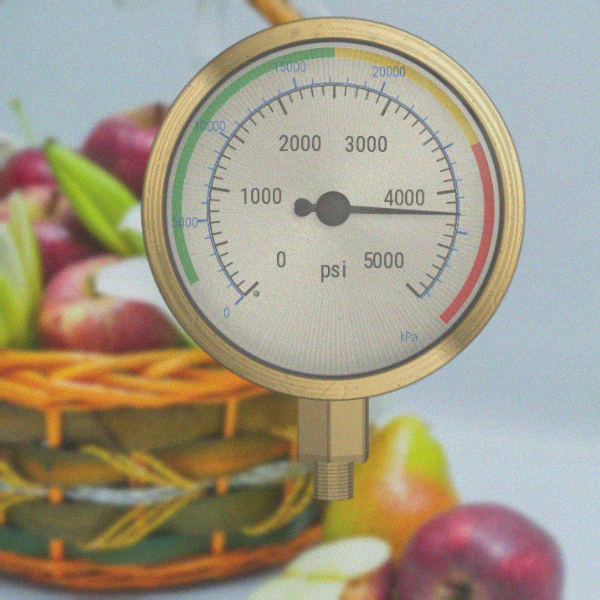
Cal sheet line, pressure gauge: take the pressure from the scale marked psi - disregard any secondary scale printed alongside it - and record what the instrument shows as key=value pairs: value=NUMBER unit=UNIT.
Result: value=4200 unit=psi
